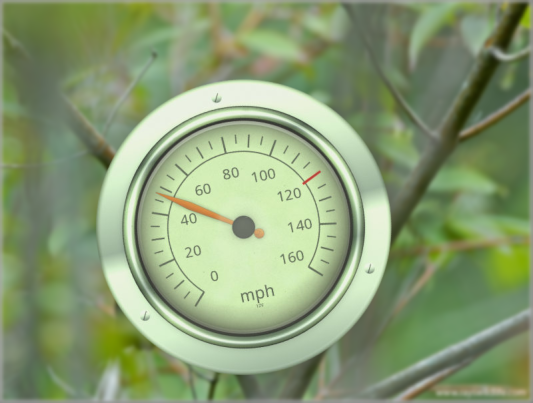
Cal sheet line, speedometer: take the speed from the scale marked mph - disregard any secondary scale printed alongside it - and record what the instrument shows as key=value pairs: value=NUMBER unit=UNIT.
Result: value=47.5 unit=mph
